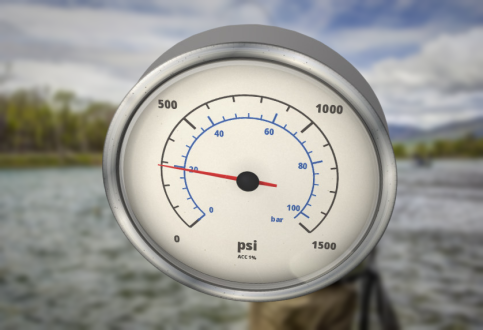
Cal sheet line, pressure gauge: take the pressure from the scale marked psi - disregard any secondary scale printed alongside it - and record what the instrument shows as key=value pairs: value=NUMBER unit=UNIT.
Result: value=300 unit=psi
